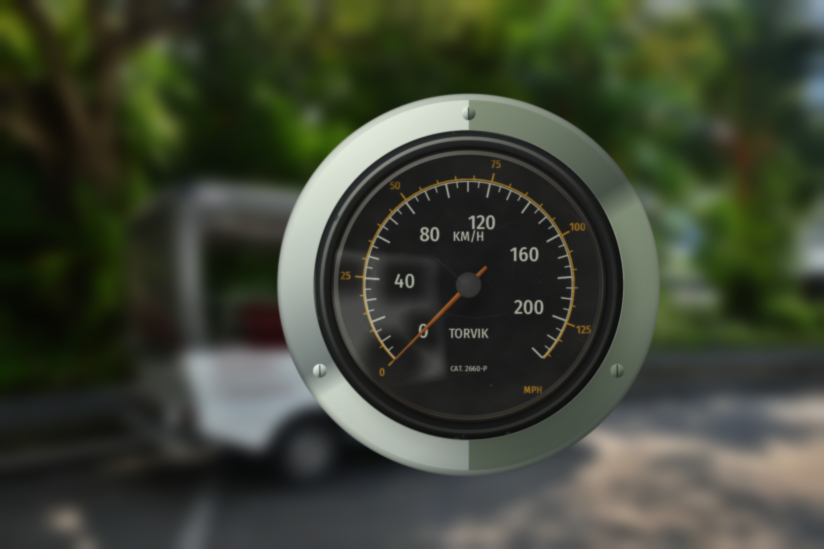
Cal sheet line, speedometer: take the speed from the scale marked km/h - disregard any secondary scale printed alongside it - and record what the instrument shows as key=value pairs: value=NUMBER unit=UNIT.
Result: value=0 unit=km/h
